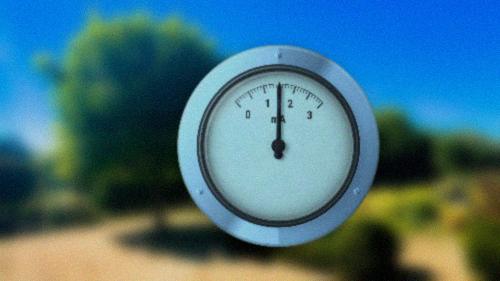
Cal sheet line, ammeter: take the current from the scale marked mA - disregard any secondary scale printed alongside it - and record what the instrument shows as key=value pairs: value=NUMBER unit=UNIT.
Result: value=1.5 unit=mA
